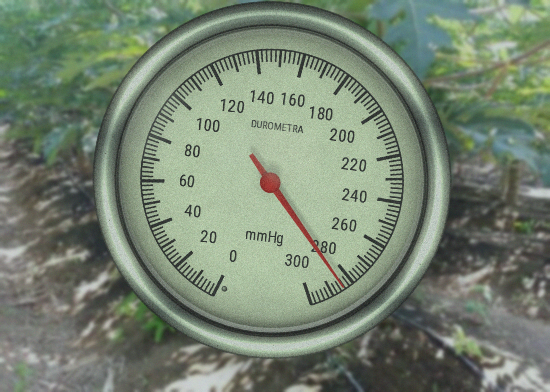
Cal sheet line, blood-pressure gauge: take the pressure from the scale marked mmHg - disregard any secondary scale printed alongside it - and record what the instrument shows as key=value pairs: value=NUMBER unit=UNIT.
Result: value=284 unit=mmHg
